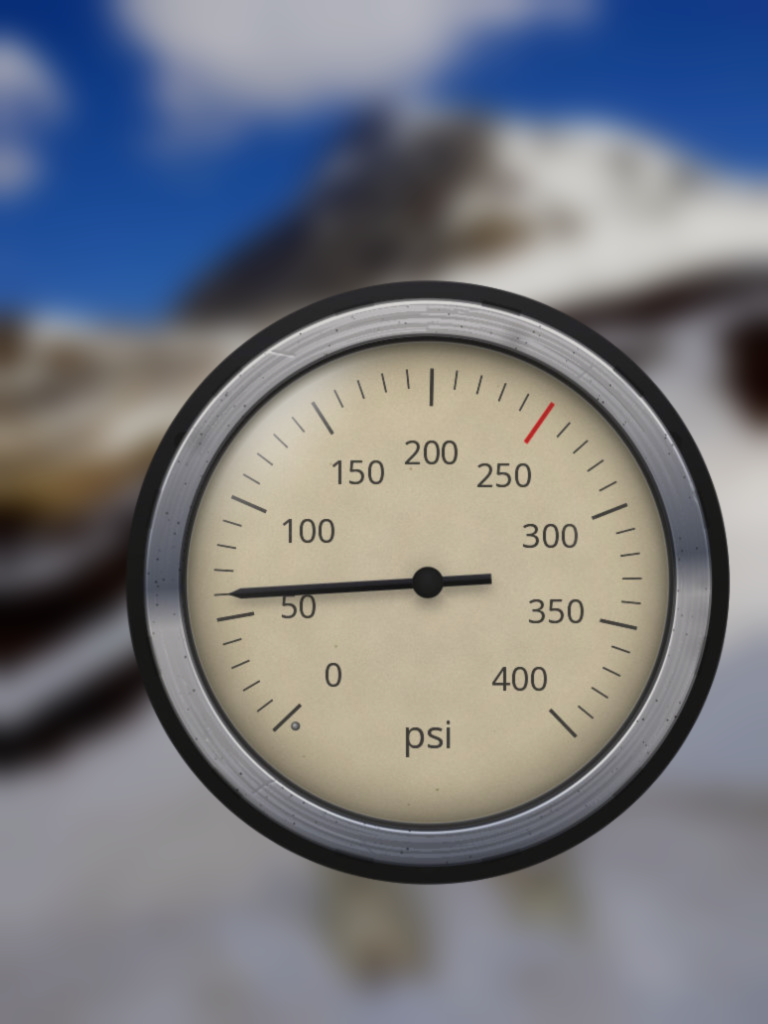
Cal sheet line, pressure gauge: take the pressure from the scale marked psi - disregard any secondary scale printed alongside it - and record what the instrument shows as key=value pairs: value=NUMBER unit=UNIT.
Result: value=60 unit=psi
